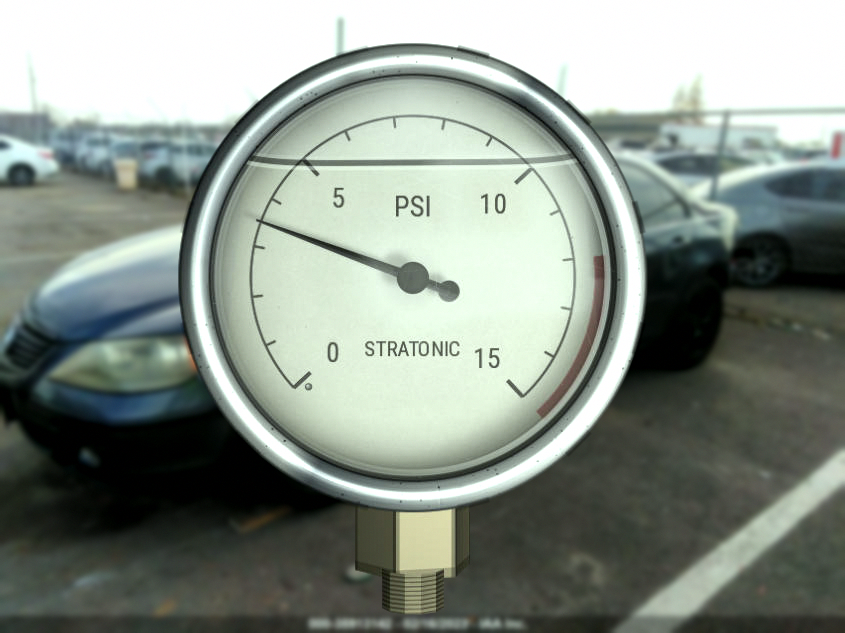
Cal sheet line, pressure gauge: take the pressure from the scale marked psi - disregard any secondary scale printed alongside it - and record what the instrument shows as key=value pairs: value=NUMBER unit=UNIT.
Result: value=3.5 unit=psi
